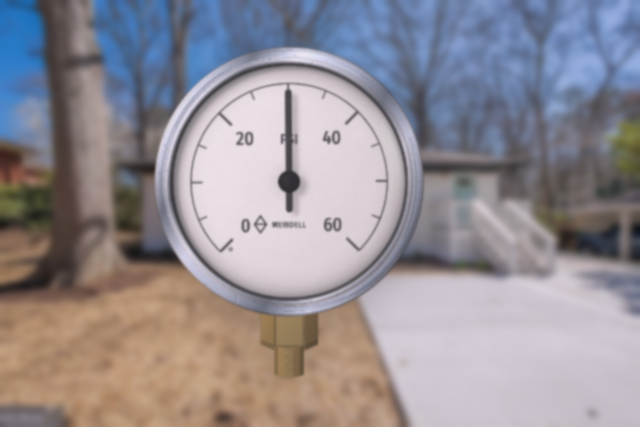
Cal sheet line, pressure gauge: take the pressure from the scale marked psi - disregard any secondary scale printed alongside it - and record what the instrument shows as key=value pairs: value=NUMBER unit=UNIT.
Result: value=30 unit=psi
